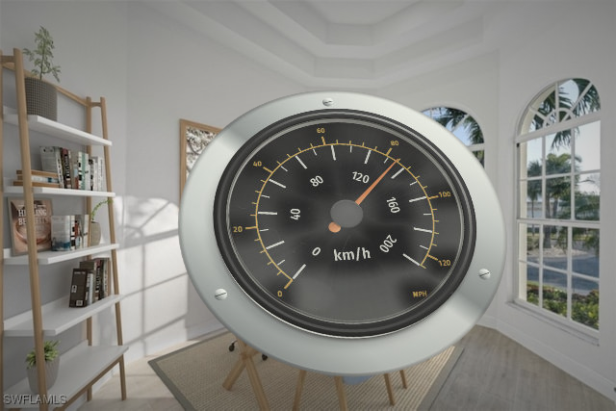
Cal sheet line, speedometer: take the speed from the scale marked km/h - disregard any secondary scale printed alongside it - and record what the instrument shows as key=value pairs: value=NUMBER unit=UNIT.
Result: value=135 unit=km/h
